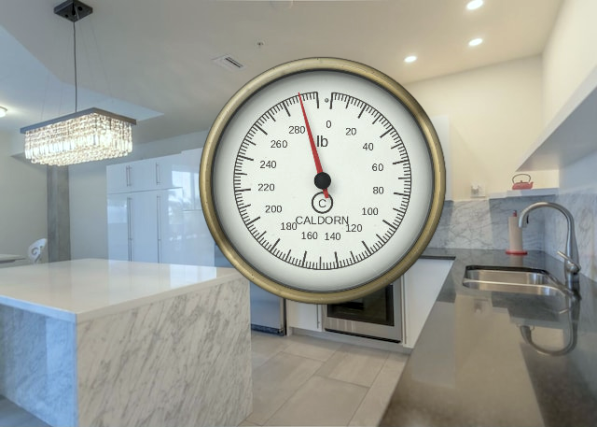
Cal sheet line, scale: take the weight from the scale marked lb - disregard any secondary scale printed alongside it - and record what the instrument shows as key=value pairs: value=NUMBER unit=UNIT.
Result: value=290 unit=lb
